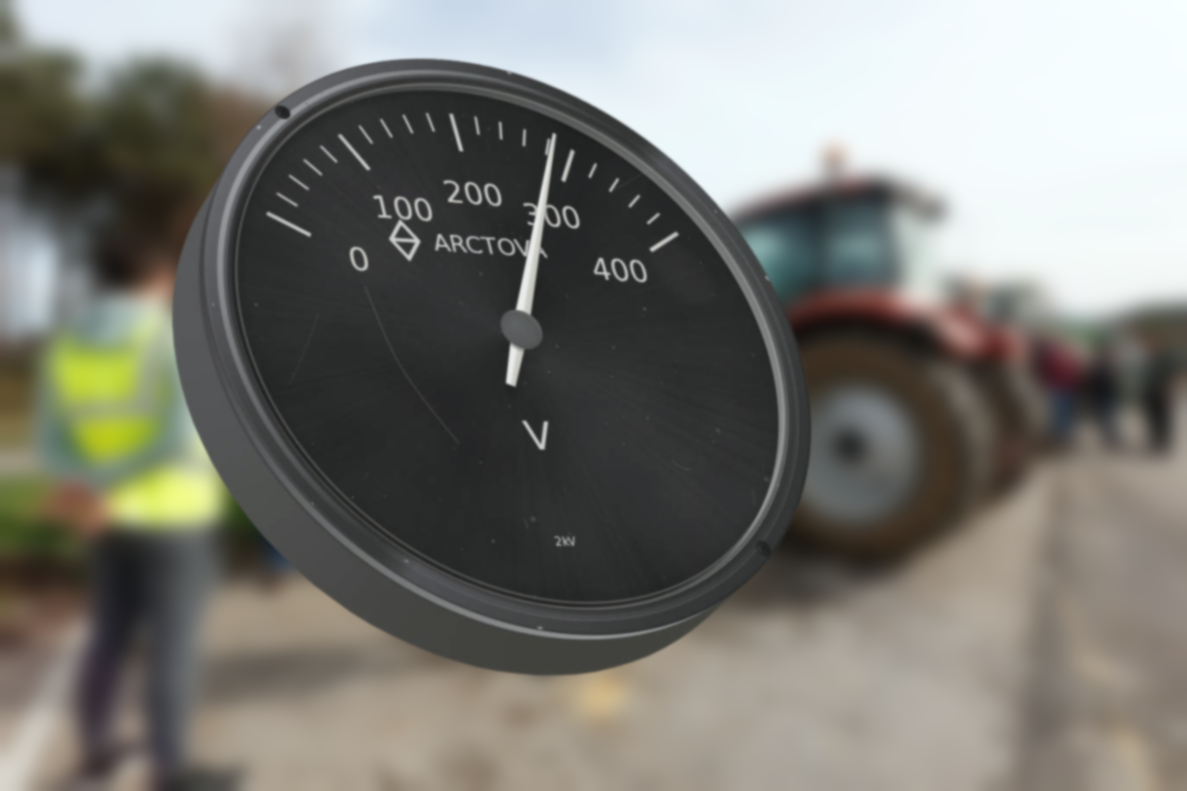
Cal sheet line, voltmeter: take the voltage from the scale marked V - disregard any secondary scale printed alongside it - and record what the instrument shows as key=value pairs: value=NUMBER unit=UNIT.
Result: value=280 unit=V
